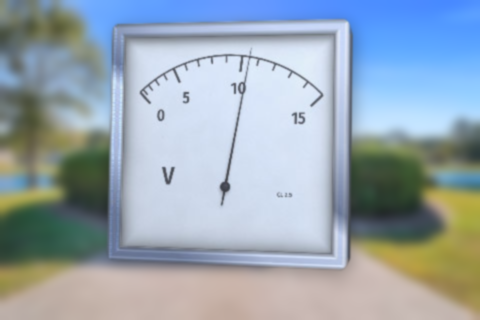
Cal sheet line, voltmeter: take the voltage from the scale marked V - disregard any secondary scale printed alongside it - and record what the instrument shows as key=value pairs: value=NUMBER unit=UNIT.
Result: value=10.5 unit=V
